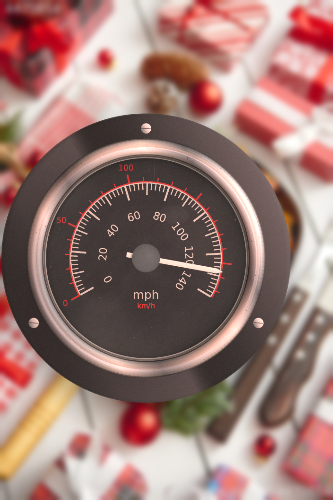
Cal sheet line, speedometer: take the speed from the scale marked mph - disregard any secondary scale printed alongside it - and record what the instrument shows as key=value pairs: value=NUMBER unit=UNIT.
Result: value=128 unit=mph
